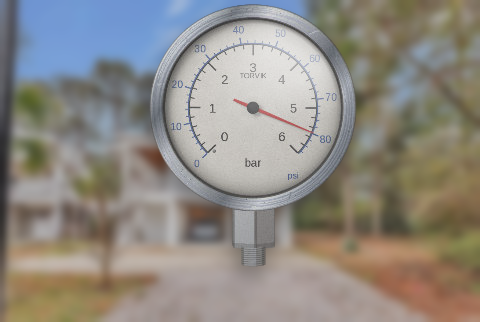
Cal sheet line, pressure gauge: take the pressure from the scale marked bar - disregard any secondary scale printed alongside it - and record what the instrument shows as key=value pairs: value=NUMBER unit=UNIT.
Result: value=5.5 unit=bar
